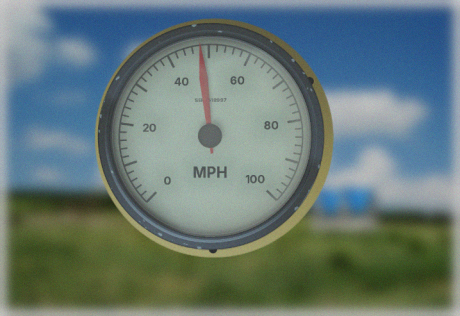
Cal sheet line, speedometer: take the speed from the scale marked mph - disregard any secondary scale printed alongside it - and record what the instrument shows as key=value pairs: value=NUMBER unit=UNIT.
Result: value=48 unit=mph
